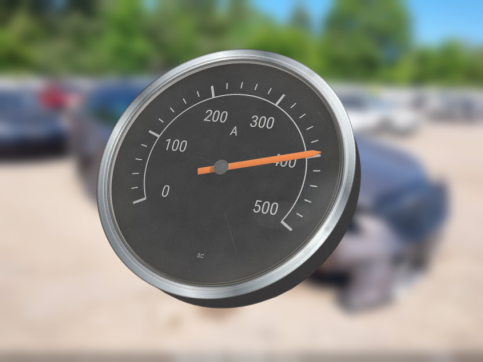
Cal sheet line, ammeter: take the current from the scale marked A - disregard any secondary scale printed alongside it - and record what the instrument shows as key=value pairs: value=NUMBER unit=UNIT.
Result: value=400 unit=A
